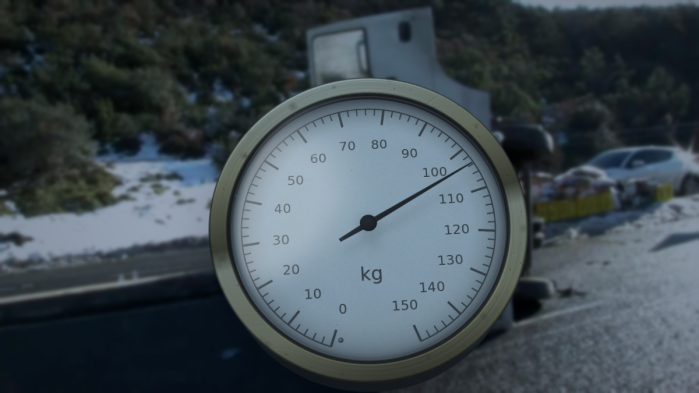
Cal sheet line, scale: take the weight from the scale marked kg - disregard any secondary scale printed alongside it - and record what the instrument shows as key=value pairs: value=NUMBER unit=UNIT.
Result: value=104 unit=kg
